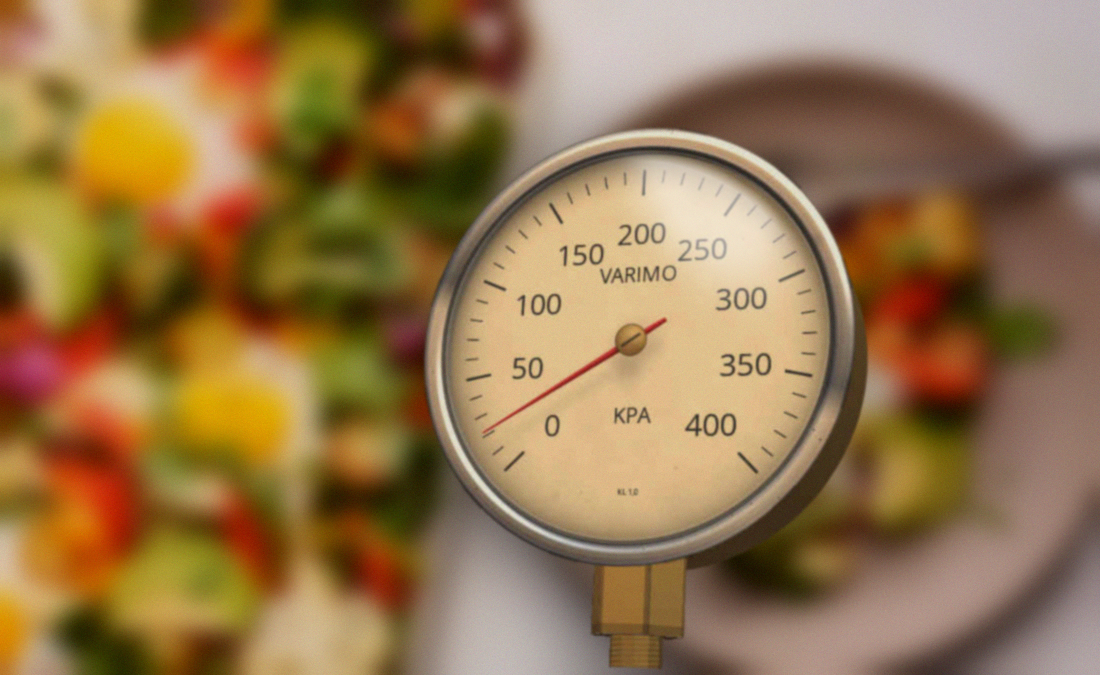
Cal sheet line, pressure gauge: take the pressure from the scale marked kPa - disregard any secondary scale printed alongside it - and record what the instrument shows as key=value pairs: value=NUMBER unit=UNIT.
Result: value=20 unit=kPa
